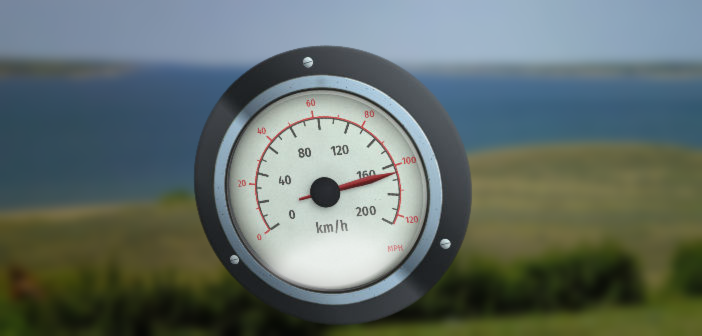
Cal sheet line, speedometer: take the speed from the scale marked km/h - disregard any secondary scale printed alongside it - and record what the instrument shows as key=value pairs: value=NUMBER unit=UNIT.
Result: value=165 unit=km/h
